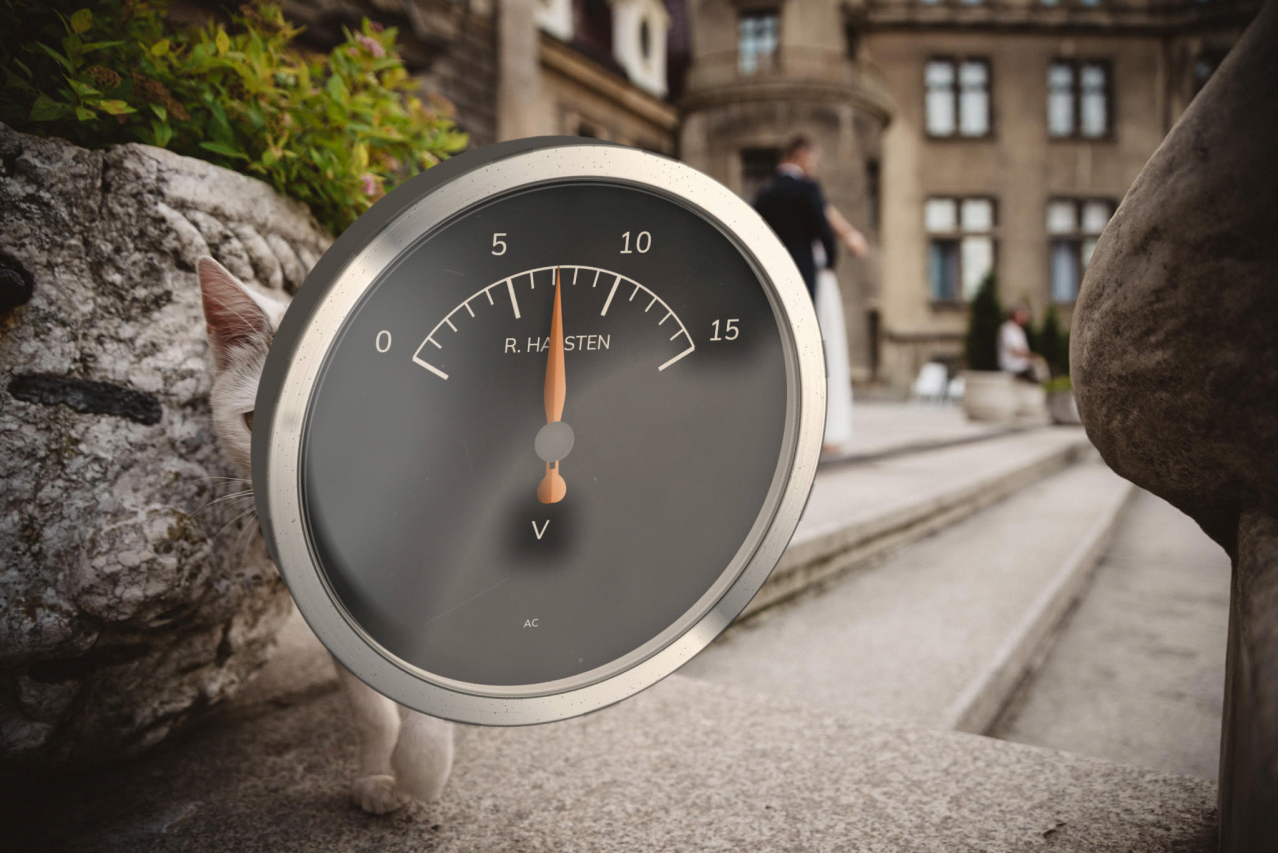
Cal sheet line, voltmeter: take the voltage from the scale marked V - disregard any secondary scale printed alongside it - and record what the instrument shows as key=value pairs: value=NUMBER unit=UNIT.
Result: value=7 unit=V
